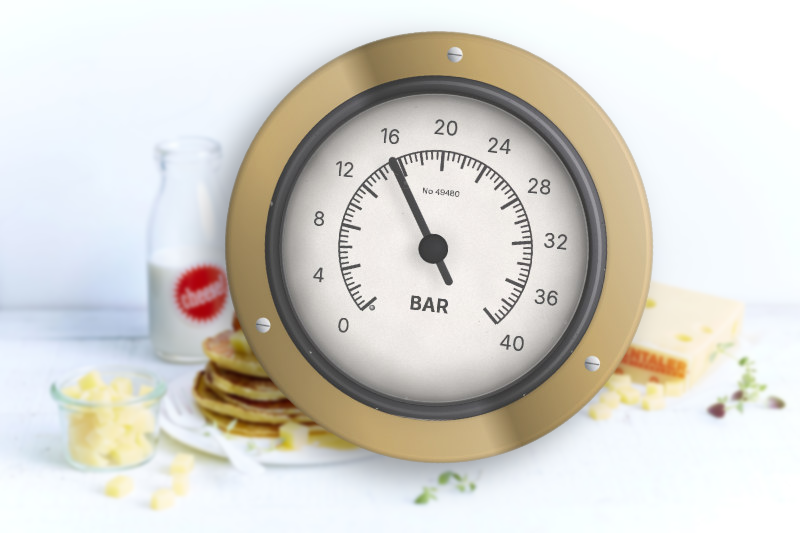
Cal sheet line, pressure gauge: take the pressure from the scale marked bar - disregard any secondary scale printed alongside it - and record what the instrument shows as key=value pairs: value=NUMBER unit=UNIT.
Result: value=15.5 unit=bar
